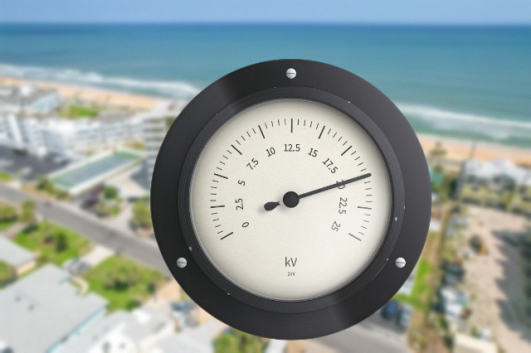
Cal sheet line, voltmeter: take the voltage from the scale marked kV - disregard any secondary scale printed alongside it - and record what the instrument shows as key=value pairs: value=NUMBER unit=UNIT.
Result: value=20 unit=kV
